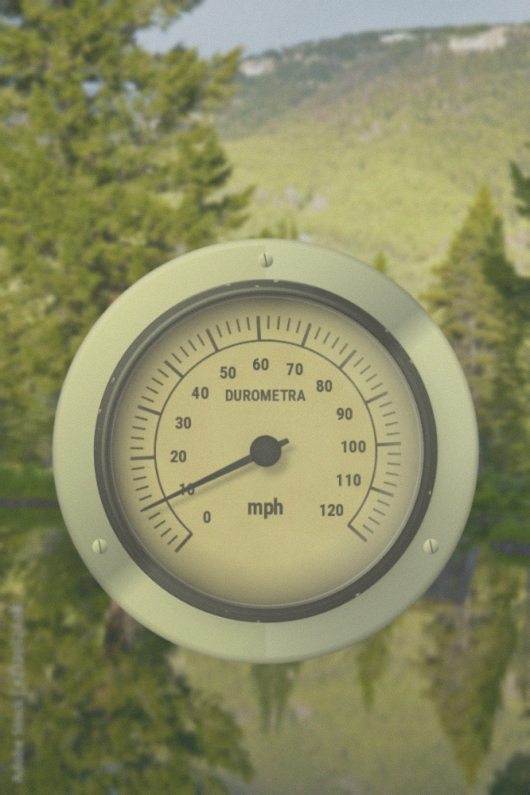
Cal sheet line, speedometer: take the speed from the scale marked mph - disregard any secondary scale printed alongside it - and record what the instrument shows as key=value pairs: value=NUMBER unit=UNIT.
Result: value=10 unit=mph
